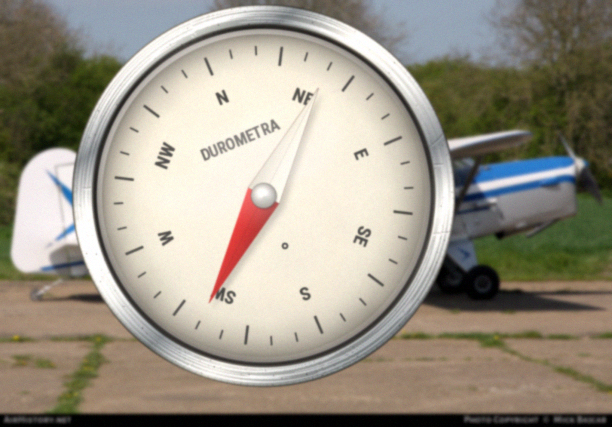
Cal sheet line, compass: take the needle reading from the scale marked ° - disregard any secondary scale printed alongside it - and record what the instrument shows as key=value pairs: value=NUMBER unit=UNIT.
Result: value=230 unit=°
